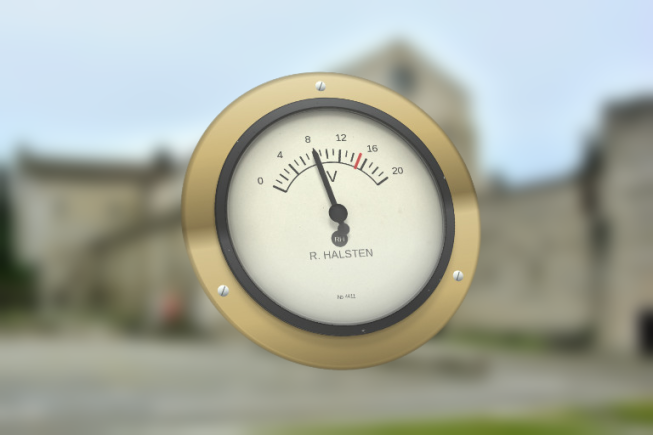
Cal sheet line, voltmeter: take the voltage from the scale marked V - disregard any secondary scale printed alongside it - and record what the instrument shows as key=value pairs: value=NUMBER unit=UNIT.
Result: value=8 unit=V
